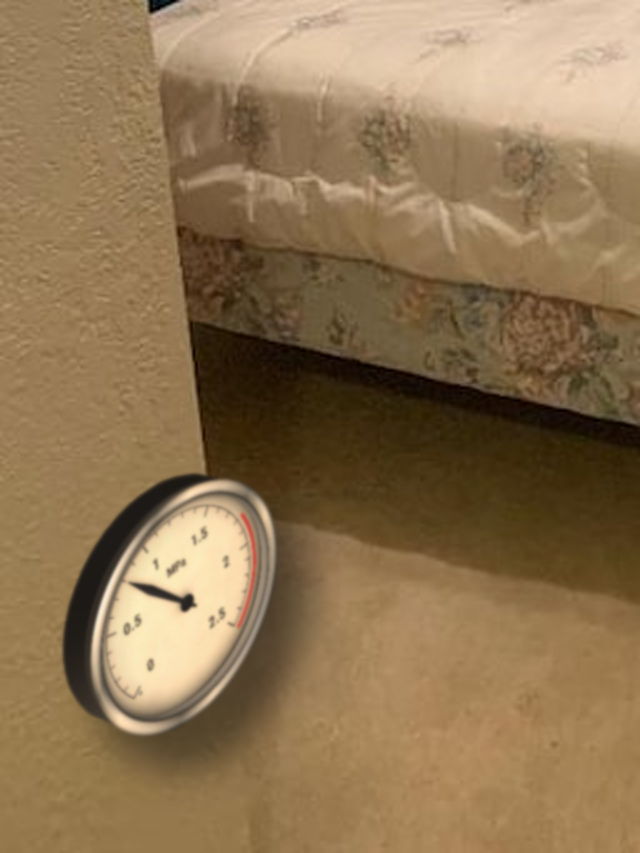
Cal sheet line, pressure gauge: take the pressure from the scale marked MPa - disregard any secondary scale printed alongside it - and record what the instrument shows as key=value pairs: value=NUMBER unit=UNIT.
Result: value=0.8 unit=MPa
